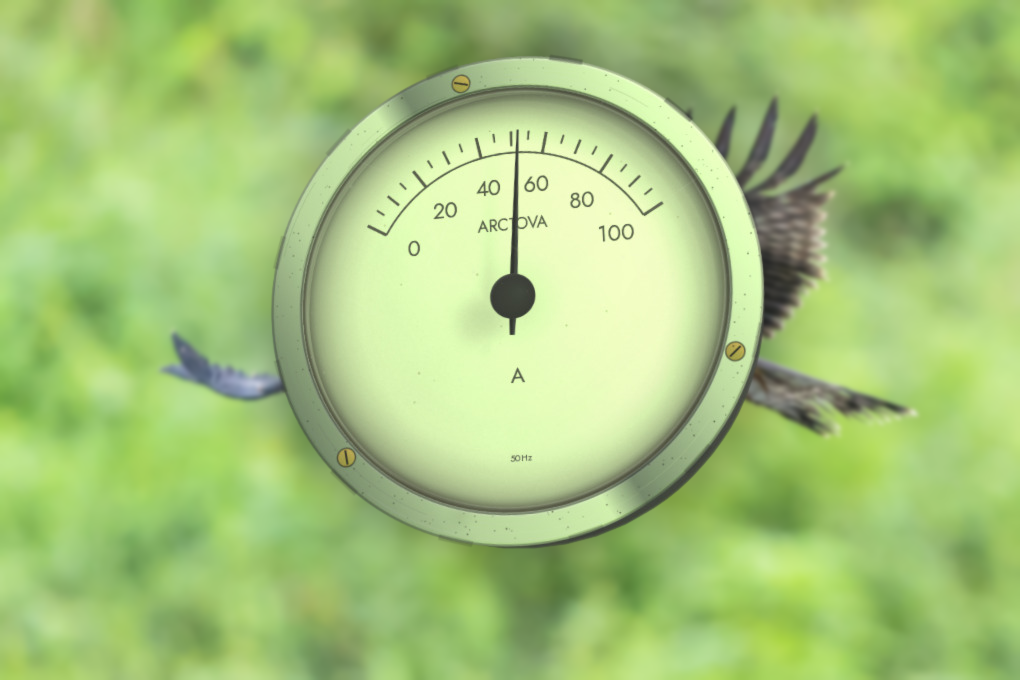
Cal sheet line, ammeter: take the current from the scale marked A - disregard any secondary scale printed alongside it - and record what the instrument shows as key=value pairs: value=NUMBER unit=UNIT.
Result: value=52.5 unit=A
